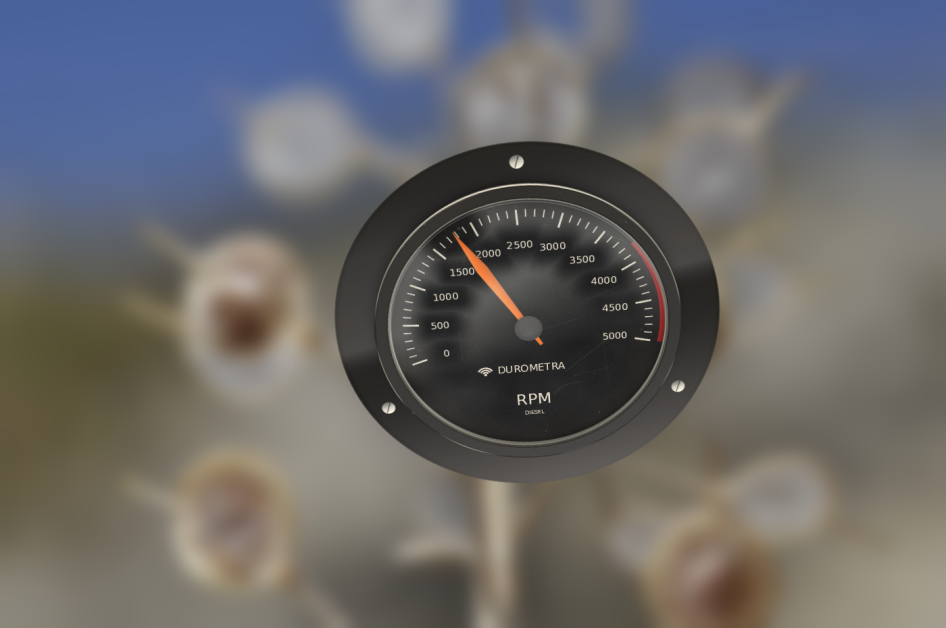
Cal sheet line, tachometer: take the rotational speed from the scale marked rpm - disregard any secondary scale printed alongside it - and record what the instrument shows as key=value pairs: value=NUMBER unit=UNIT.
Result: value=1800 unit=rpm
